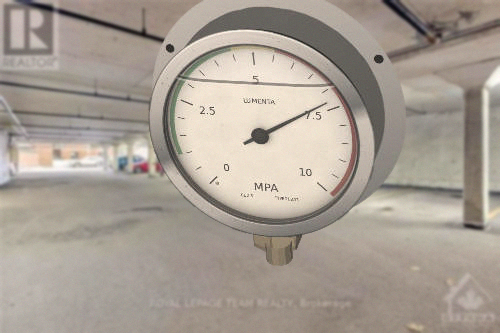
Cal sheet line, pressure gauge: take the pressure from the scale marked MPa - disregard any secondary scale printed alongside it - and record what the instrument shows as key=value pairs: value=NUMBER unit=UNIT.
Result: value=7.25 unit=MPa
